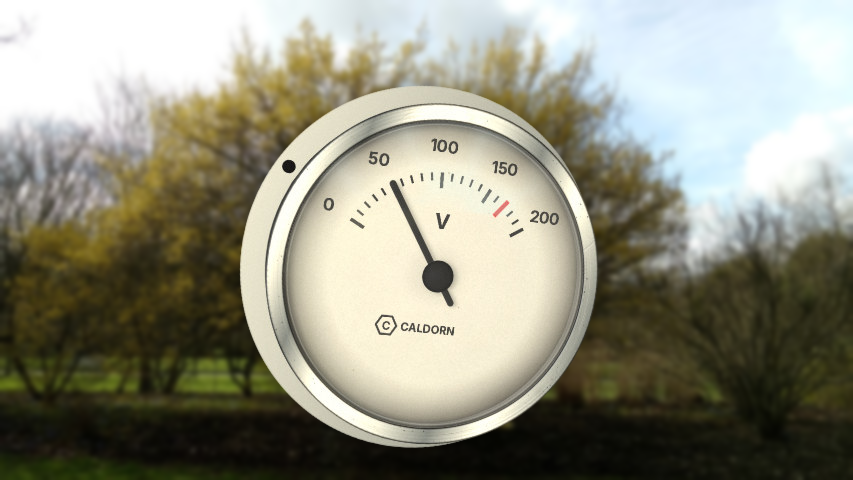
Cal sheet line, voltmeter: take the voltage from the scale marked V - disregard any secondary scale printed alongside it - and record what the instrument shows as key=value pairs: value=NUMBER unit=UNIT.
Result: value=50 unit=V
